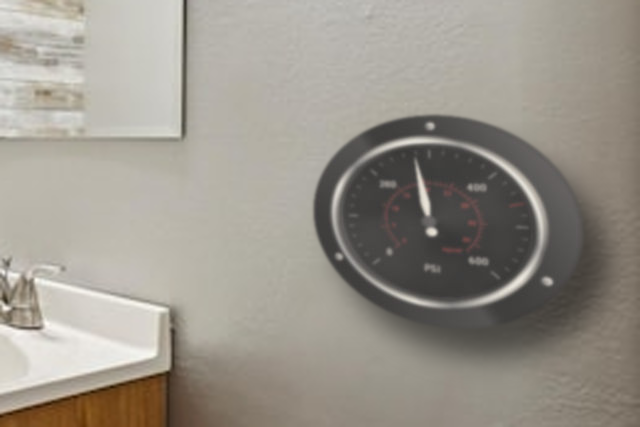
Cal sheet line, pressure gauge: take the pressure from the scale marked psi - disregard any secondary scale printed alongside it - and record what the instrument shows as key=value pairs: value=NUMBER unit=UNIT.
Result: value=280 unit=psi
